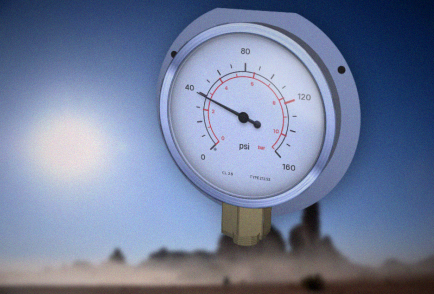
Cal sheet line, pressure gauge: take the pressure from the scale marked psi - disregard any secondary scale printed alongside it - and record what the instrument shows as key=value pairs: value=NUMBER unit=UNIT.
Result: value=40 unit=psi
